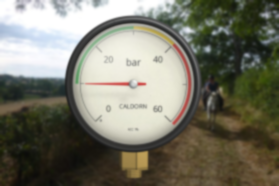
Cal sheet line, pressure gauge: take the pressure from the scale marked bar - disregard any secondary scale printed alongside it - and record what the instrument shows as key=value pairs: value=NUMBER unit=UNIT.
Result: value=10 unit=bar
